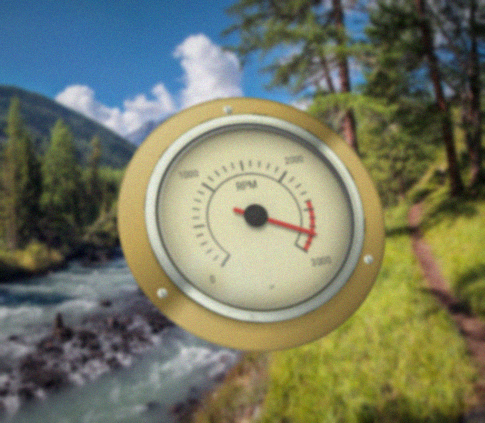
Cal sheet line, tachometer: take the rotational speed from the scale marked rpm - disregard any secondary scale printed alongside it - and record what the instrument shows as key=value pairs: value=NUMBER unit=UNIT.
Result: value=2800 unit=rpm
